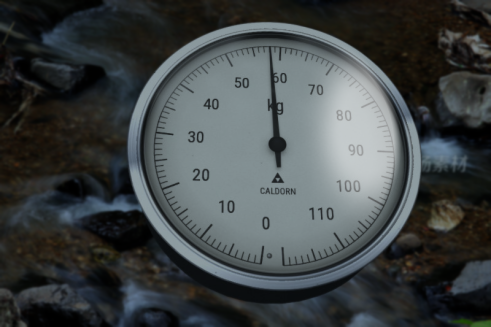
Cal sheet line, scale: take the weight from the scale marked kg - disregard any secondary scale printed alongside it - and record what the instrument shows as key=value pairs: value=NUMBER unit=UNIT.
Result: value=58 unit=kg
